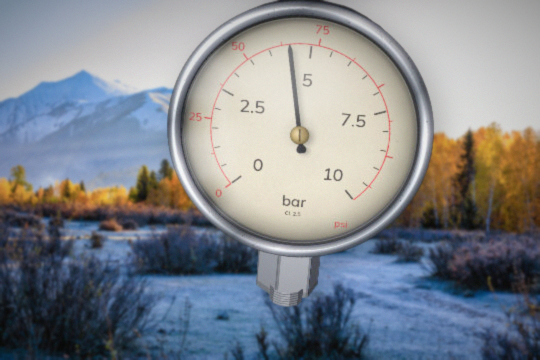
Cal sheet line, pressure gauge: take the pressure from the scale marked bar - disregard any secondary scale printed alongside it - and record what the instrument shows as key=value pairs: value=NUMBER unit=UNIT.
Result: value=4.5 unit=bar
